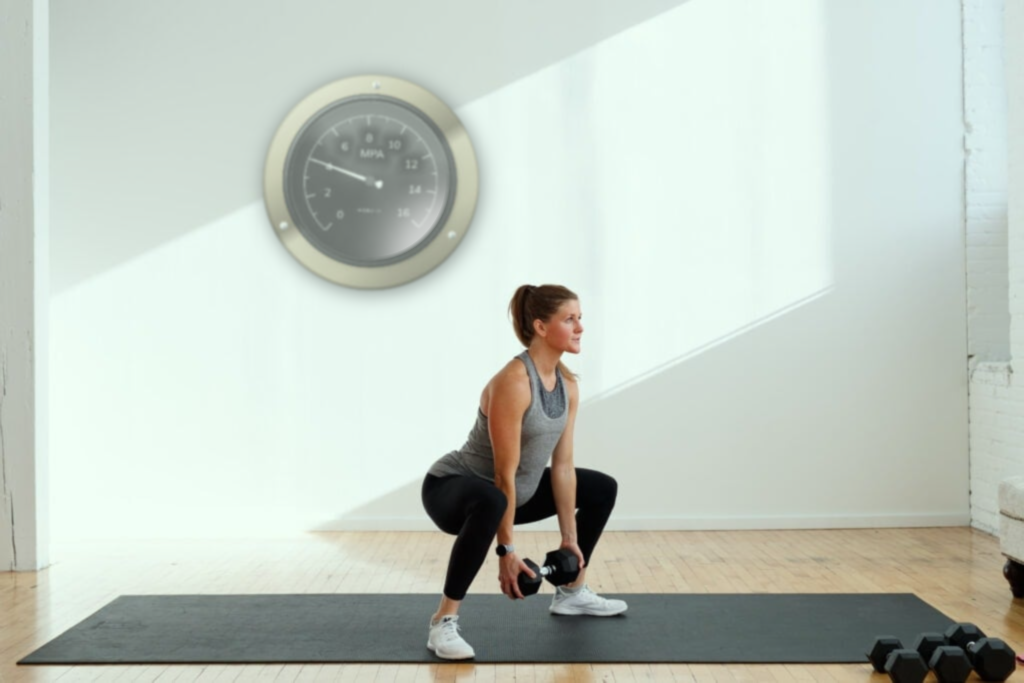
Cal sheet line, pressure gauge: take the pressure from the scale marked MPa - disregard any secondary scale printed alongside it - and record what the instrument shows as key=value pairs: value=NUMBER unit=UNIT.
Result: value=4 unit=MPa
